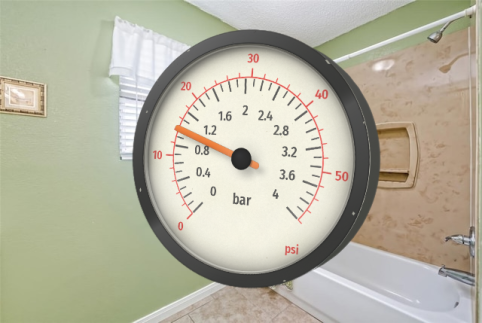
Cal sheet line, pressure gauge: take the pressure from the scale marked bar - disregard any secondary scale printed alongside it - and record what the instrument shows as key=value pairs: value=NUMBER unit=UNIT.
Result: value=1 unit=bar
